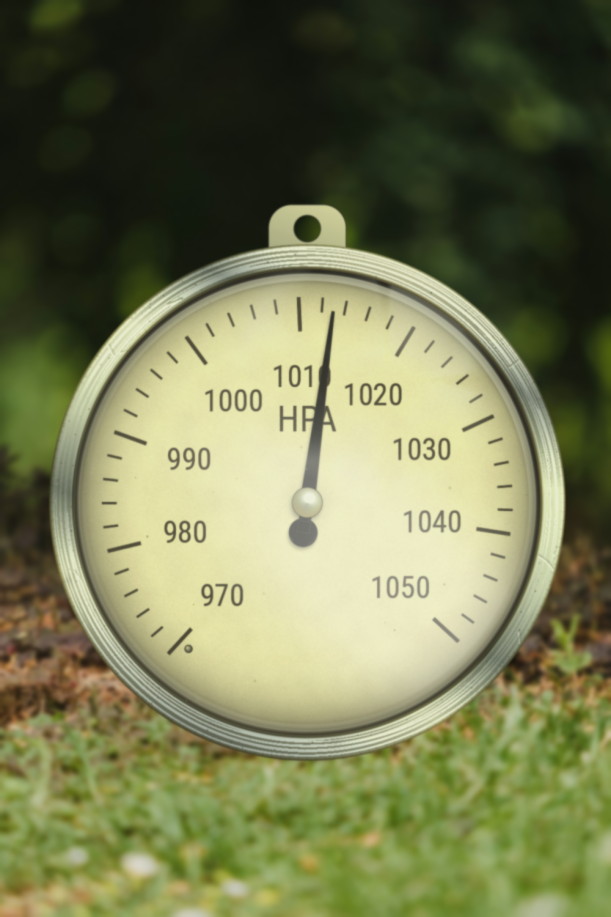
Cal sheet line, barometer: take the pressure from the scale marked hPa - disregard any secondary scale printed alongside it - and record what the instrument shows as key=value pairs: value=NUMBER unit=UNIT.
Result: value=1013 unit=hPa
